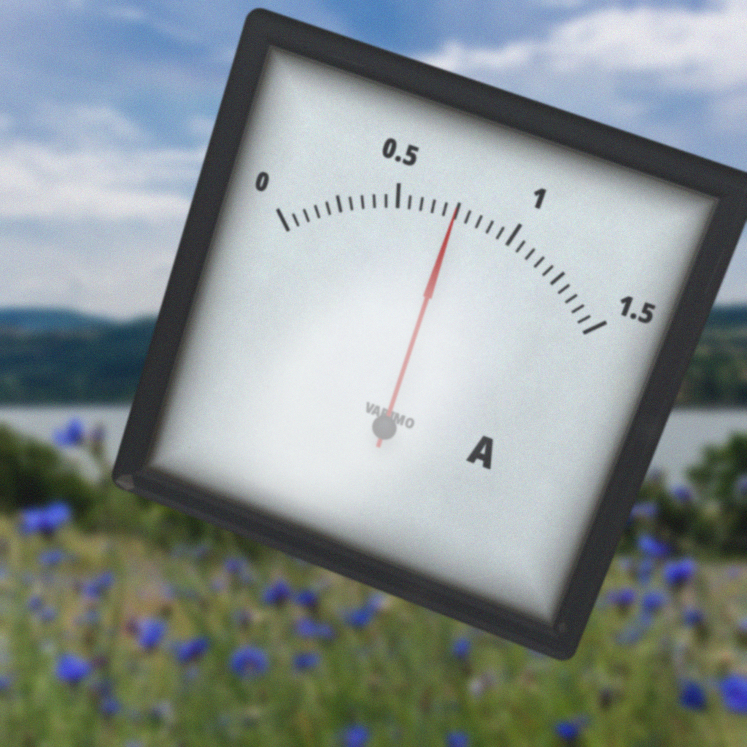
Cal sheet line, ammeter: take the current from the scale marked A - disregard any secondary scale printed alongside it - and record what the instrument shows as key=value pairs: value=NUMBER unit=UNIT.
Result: value=0.75 unit=A
